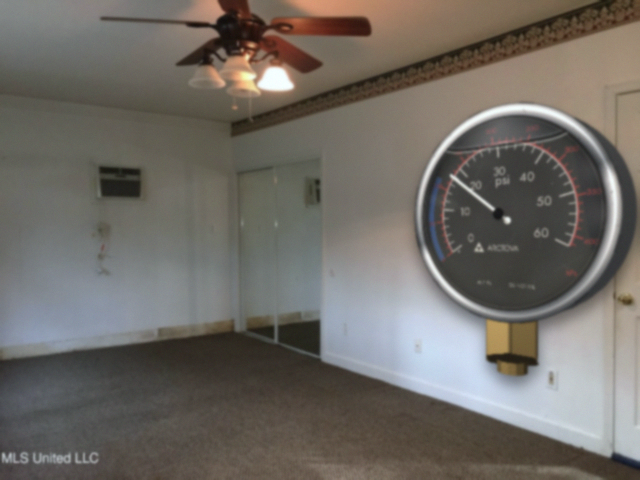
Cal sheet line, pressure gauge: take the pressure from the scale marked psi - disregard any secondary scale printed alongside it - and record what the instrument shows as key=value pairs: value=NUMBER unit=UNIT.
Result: value=18 unit=psi
